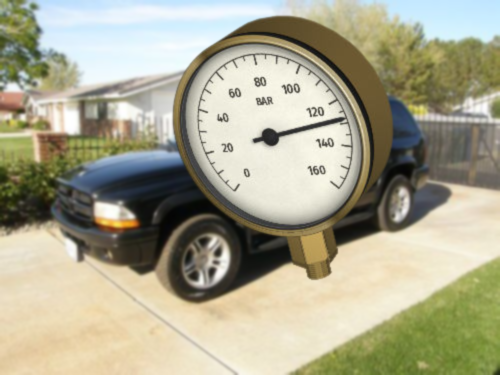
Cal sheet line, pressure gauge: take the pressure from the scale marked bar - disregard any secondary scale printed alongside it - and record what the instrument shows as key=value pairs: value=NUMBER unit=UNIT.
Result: value=127.5 unit=bar
